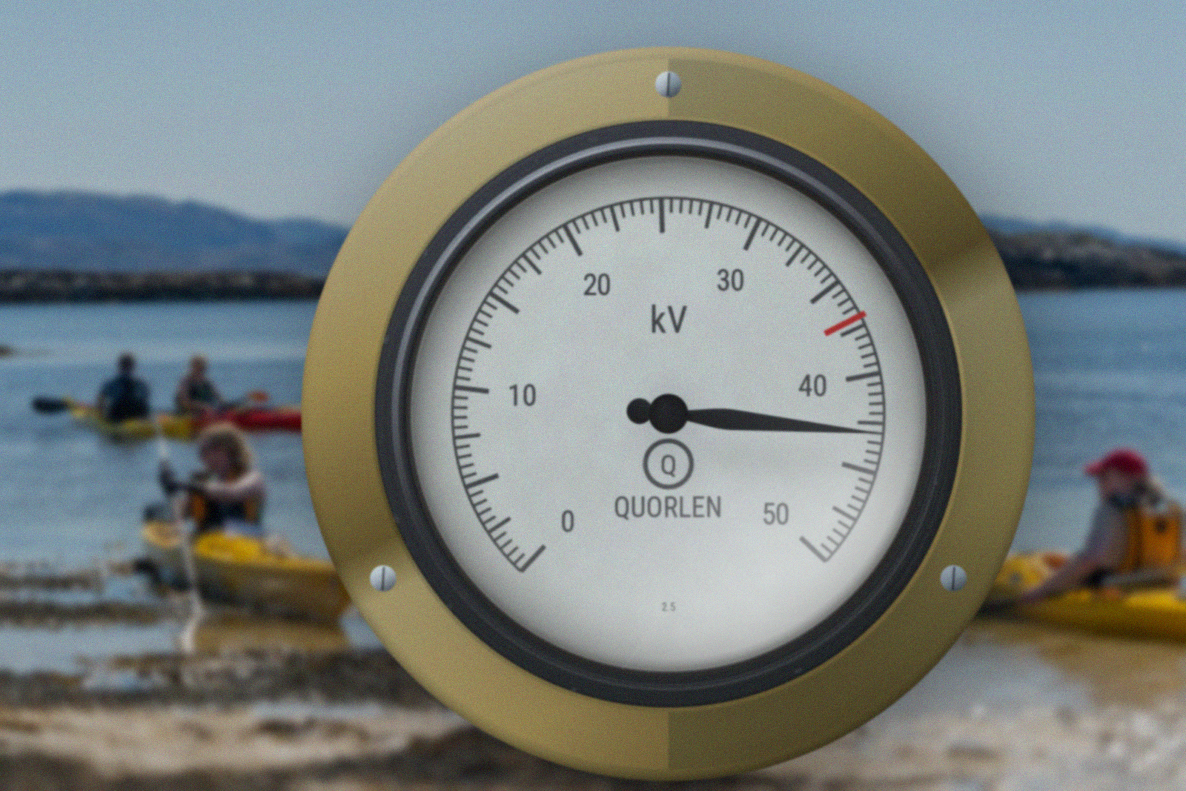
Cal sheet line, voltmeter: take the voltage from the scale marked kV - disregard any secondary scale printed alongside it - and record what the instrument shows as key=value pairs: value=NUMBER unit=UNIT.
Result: value=43 unit=kV
